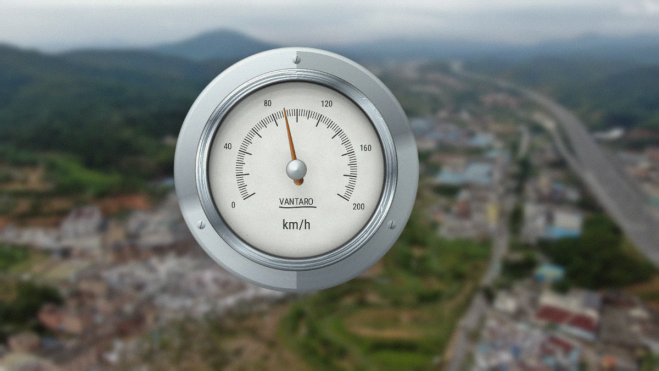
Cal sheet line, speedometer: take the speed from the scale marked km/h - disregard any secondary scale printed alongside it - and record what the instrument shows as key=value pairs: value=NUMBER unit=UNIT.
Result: value=90 unit=km/h
